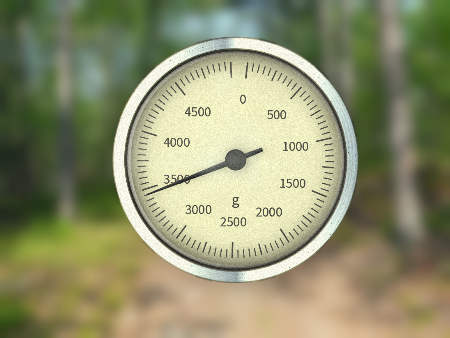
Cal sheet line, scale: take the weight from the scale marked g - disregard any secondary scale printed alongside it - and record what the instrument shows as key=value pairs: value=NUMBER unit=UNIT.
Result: value=3450 unit=g
